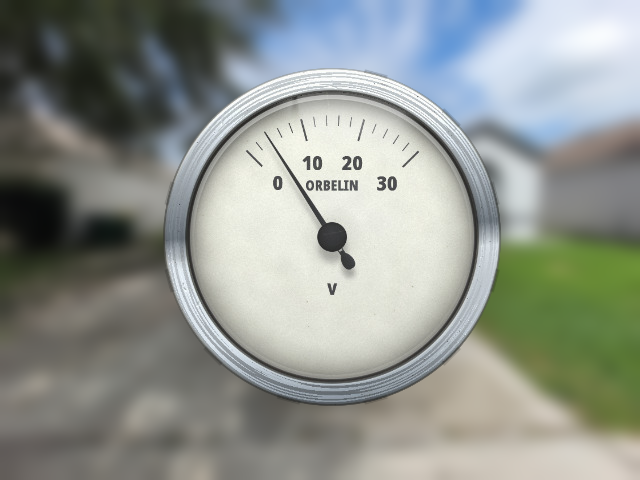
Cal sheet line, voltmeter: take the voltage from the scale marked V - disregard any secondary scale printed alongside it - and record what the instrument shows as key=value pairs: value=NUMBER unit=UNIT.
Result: value=4 unit=V
